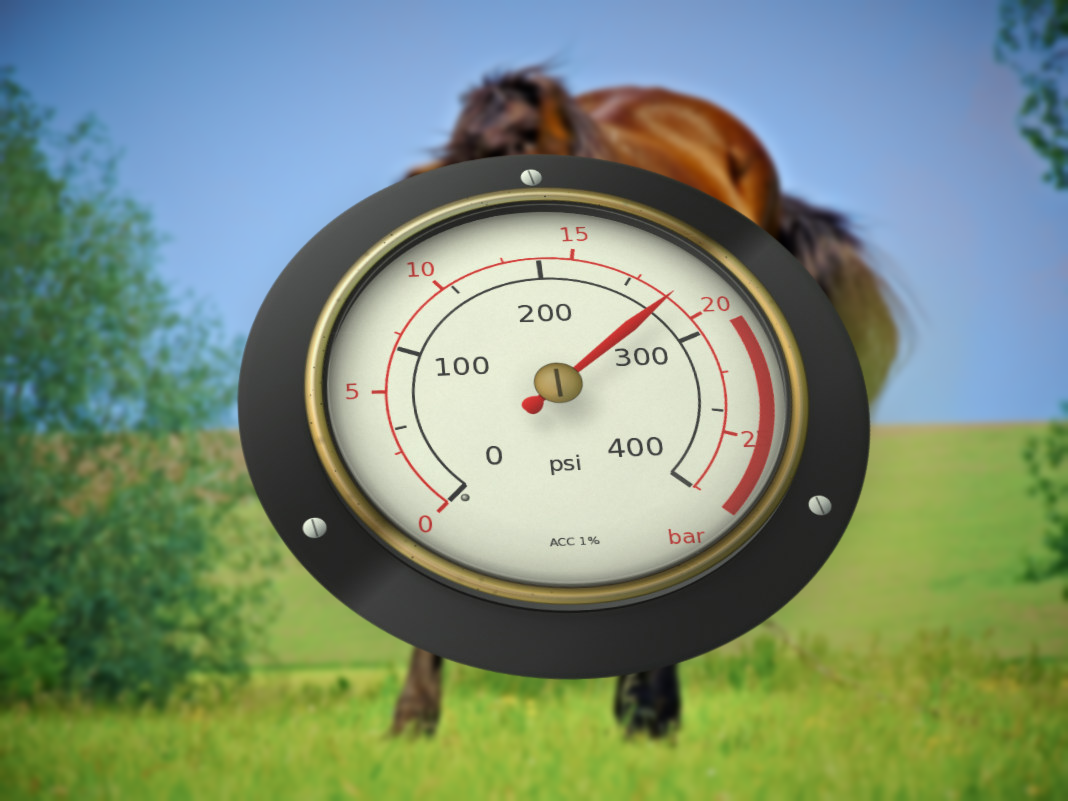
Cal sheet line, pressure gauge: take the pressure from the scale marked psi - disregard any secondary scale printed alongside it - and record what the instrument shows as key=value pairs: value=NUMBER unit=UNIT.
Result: value=275 unit=psi
